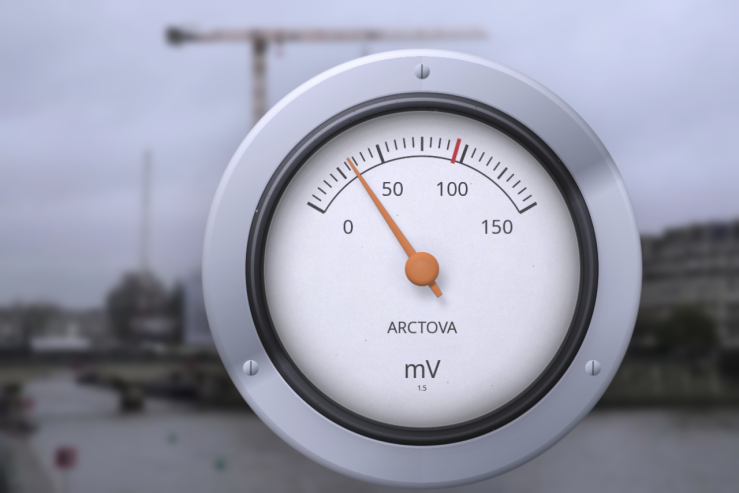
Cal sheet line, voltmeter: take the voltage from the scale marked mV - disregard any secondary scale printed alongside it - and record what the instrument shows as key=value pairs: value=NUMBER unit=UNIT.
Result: value=32.5 unit=mV
